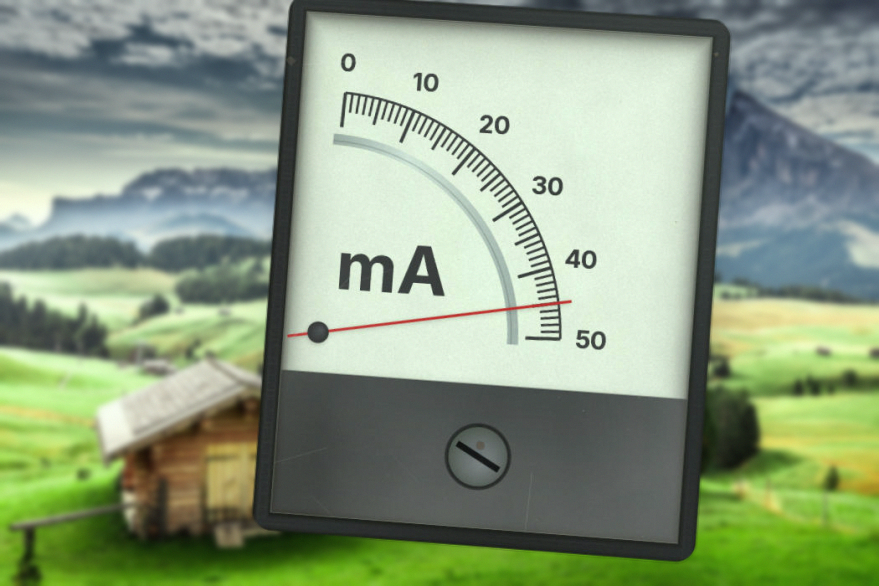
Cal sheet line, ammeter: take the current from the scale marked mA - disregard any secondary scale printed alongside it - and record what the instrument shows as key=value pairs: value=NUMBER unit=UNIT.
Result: value=45 unit=mA
